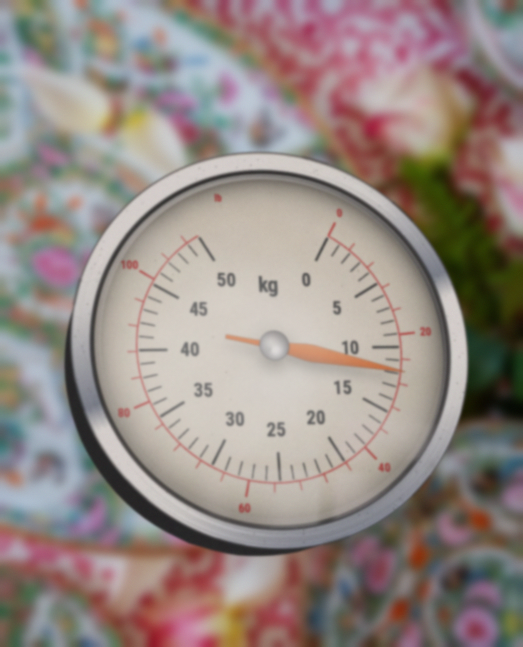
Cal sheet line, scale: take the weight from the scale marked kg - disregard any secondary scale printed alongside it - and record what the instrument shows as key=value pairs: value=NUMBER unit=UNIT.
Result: value=12 unit=kg
